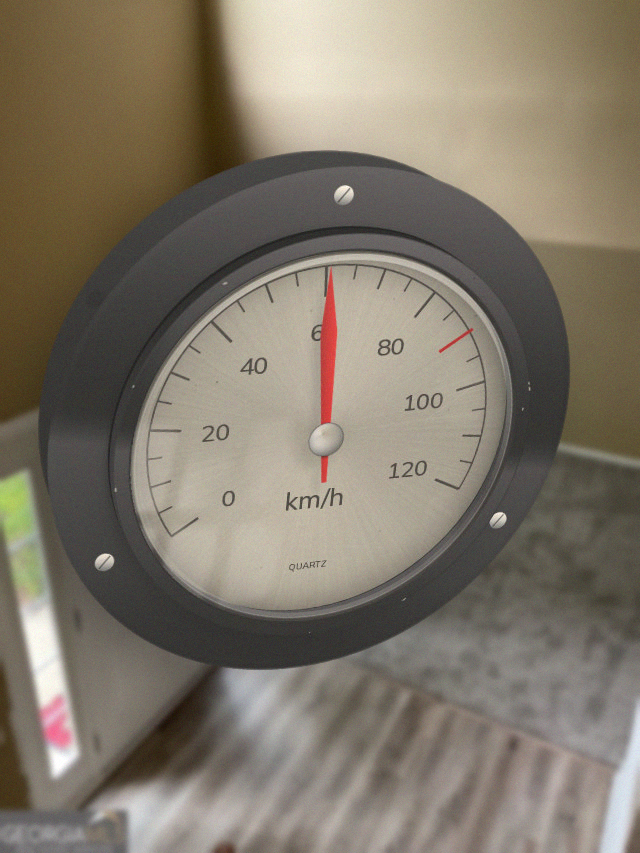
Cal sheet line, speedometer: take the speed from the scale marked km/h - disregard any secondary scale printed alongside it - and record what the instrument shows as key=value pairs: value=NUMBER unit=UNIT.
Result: value=60 unit=km/h
